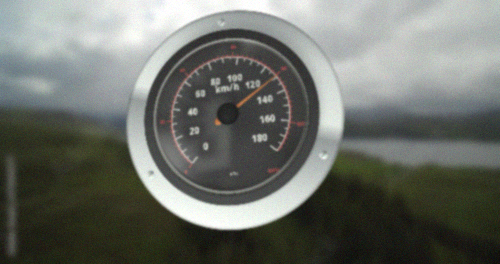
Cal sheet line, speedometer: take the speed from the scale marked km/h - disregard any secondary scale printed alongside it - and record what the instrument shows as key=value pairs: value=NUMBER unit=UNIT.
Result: value=130 unit=km/h
